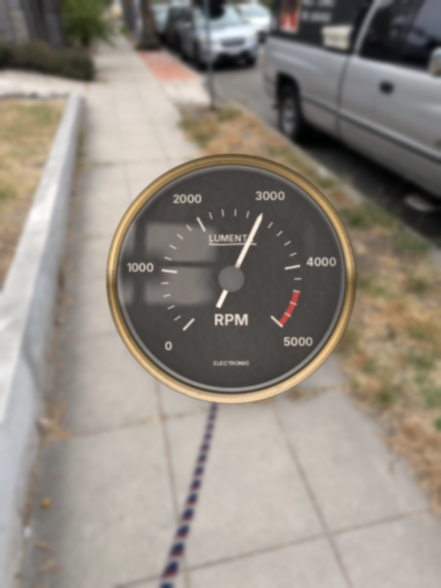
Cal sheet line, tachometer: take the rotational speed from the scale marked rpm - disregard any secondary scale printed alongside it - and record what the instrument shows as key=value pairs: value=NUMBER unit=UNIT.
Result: value=3000 unit=rpm
